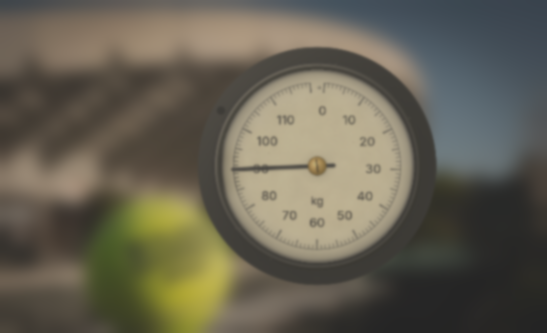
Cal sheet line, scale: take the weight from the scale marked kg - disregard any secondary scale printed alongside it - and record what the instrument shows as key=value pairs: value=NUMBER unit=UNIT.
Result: value=90 unit=kg
